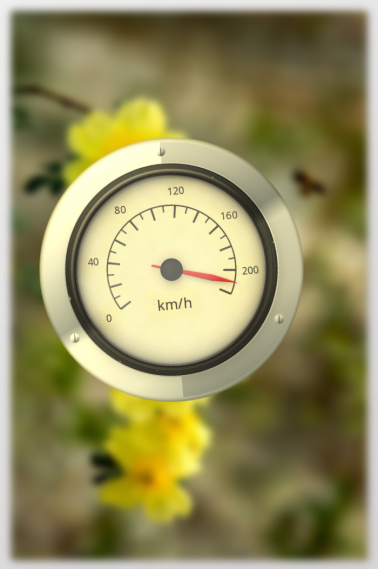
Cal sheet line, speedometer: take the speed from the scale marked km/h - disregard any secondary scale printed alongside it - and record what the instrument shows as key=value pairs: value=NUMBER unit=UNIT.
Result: value=210 unit=km/h
